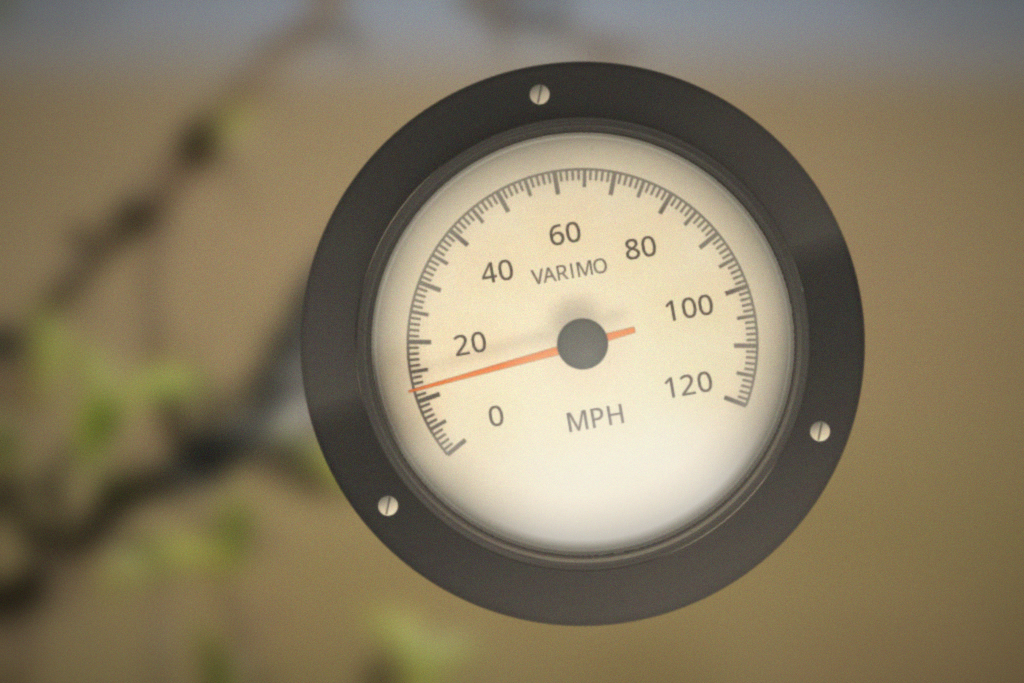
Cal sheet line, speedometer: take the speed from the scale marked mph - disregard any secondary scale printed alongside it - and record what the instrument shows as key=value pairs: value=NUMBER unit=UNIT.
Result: value=12 unit=mph
